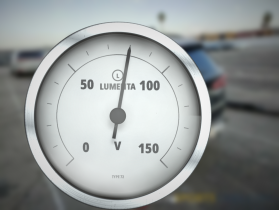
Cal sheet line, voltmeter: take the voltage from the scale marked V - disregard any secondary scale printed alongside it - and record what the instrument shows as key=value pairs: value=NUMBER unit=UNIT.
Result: value=80 unit=V
